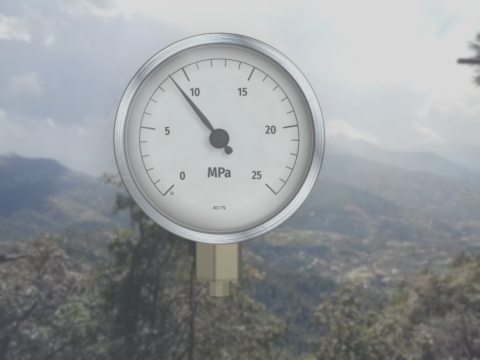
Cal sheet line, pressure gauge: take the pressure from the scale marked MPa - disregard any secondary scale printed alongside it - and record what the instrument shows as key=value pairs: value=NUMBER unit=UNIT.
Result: value=9 unit=MPa
